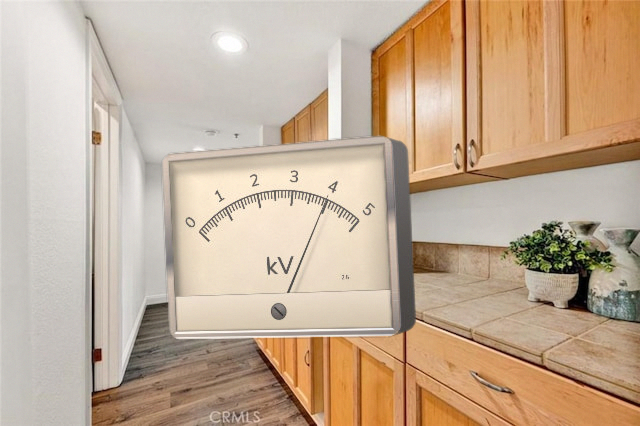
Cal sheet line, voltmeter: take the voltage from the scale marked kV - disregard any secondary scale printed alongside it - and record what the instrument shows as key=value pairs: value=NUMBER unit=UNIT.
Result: value=4 unit=kV
